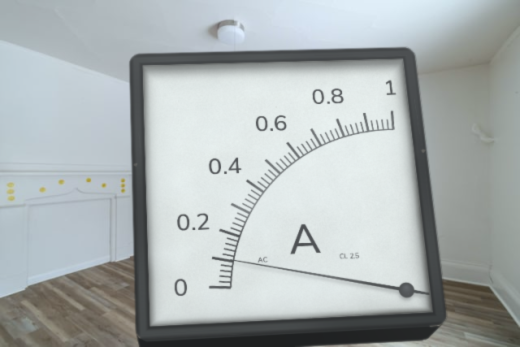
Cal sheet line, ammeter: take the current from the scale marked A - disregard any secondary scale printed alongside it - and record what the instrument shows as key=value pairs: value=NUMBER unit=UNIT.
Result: value=0.1 unit=A
